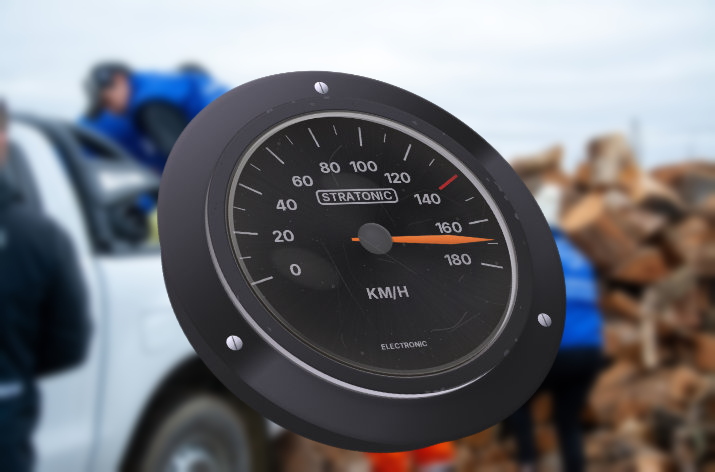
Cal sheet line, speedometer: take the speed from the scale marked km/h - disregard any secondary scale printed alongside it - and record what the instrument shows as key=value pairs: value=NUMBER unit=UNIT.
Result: value=170 unit=km/h
